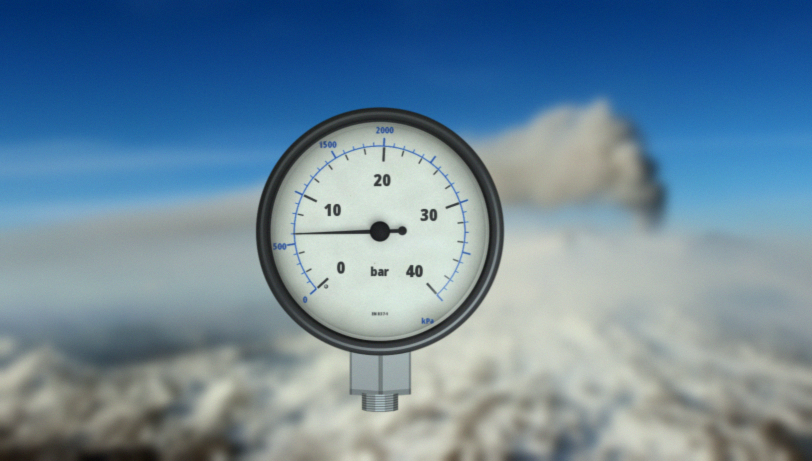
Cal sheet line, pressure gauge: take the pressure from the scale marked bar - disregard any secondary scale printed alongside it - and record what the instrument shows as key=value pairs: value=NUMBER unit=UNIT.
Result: value=6 unit=bar
